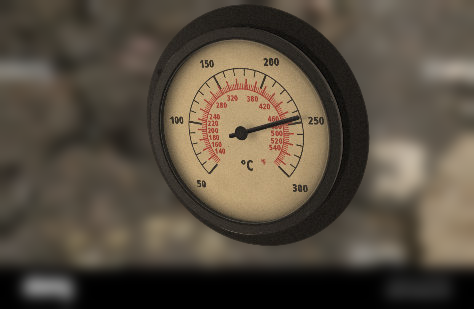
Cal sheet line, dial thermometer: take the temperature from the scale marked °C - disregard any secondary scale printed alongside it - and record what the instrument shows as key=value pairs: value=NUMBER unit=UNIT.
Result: value=245 unit=°C
